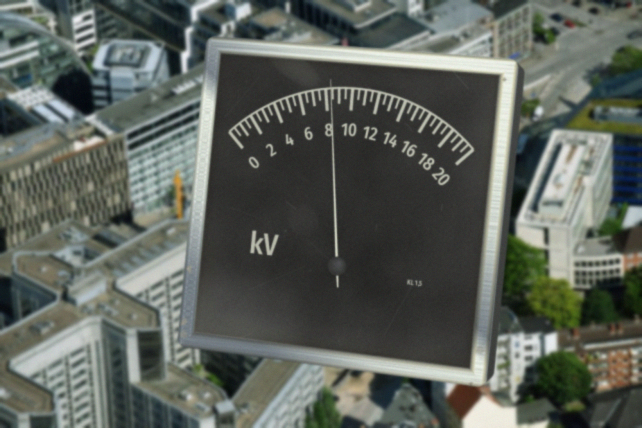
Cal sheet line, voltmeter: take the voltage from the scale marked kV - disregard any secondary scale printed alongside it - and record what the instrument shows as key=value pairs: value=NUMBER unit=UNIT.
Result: value=8.5 unit=kV
